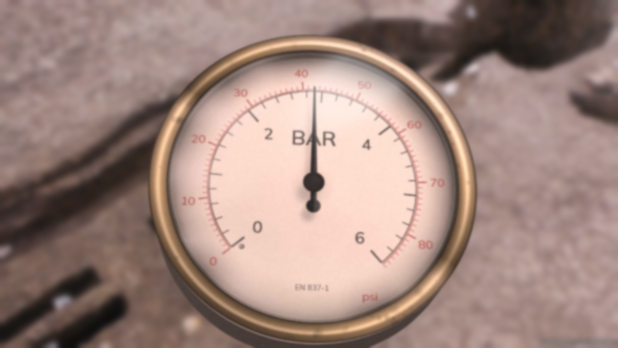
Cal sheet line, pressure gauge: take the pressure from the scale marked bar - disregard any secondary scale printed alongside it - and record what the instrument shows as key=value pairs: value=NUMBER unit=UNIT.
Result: value=2.9 unit=bar
